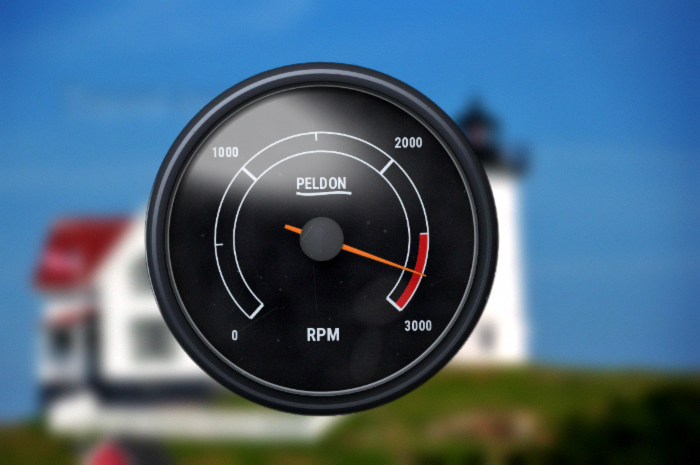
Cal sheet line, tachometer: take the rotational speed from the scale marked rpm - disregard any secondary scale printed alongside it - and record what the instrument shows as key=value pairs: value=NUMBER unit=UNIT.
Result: value=2750 unit=rpm
